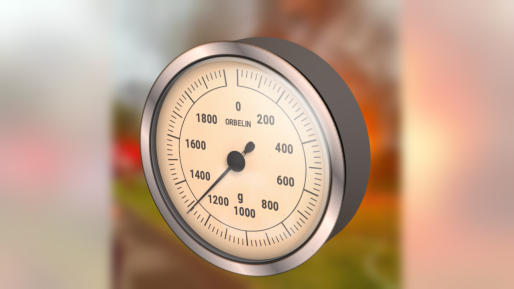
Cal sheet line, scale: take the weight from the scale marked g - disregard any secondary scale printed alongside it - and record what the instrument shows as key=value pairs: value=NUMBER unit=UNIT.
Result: value=1280 unit=g
